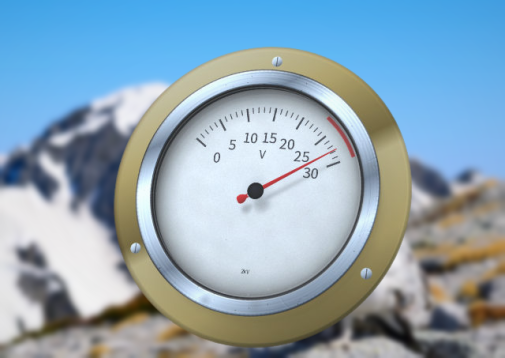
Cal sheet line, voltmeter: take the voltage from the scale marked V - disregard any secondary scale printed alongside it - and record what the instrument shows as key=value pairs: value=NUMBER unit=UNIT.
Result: value=28 unit=V
